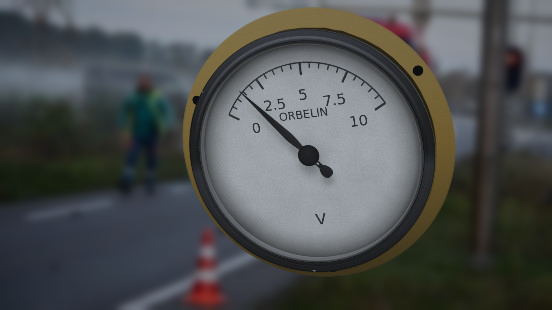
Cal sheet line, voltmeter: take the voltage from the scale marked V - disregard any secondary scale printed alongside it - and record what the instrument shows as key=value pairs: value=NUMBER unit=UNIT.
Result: value=1.5 unit=V
